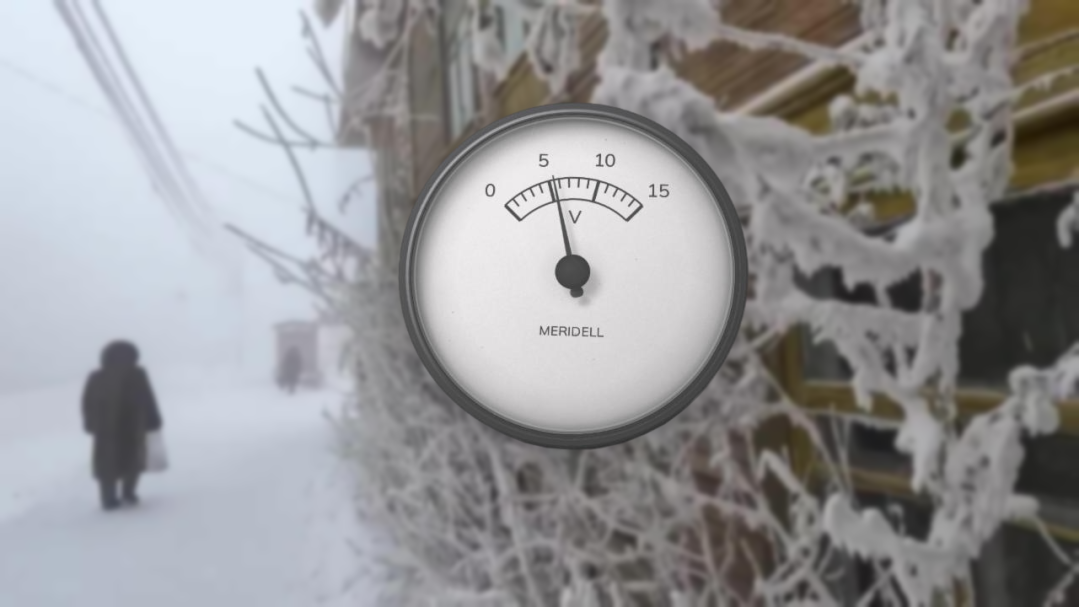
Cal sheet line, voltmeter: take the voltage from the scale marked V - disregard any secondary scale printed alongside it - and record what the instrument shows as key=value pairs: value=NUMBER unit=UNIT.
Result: value=5.5 unit=V
